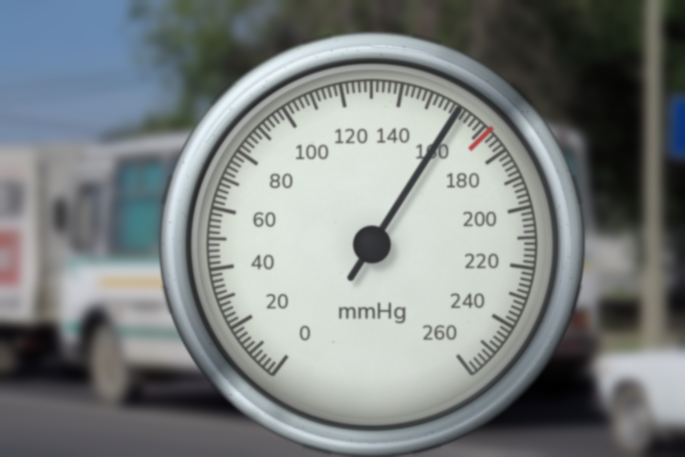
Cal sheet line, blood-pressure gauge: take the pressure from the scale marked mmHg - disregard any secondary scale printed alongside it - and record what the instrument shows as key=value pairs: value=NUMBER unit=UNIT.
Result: value=160 unit=mmHg
